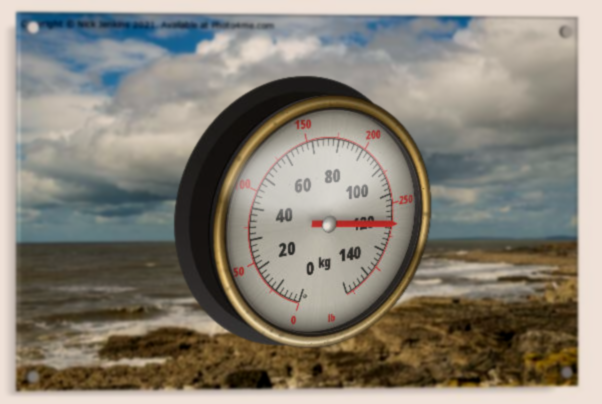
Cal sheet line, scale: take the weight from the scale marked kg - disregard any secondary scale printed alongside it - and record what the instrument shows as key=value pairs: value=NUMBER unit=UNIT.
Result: value=120 unit=kg
